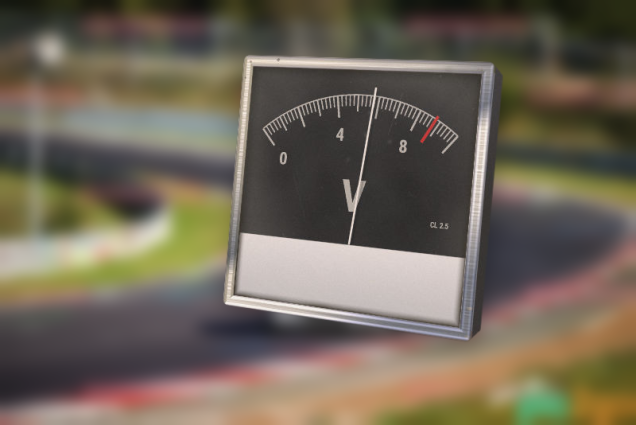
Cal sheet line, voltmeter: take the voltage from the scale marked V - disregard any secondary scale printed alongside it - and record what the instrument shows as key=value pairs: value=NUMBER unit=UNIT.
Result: value=5.8 unit=V
